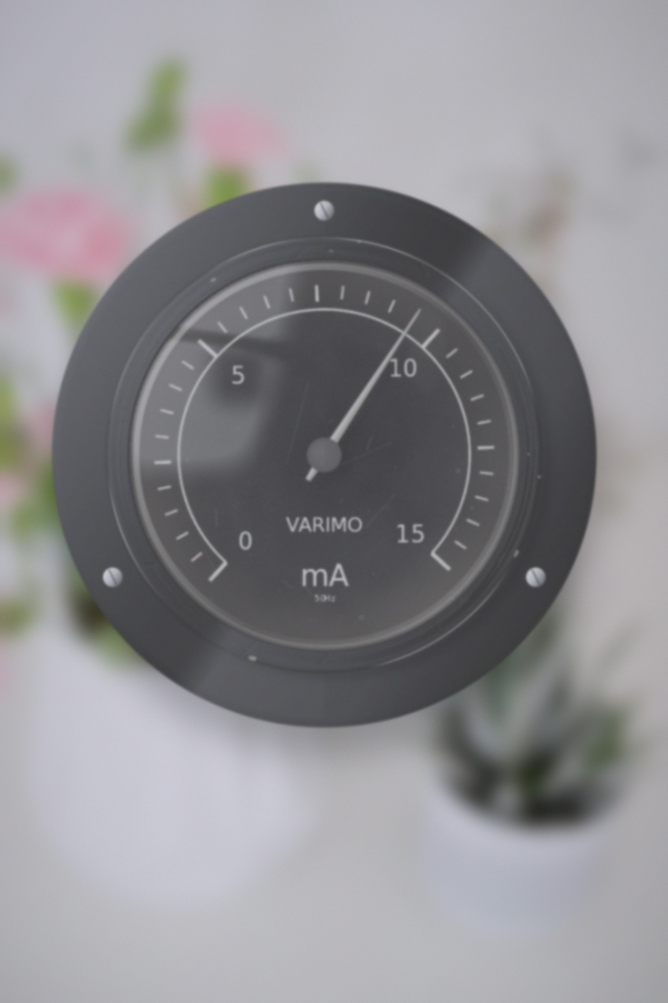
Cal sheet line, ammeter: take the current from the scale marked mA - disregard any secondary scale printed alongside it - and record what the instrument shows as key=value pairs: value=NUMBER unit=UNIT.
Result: value=9.5 unit=mA
